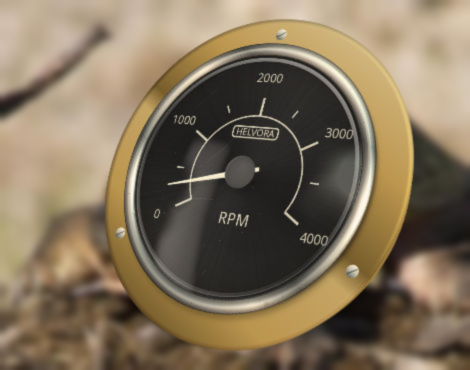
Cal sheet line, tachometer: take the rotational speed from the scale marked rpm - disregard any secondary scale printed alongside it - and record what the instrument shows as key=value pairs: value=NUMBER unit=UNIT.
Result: value=250 unit=rpm
